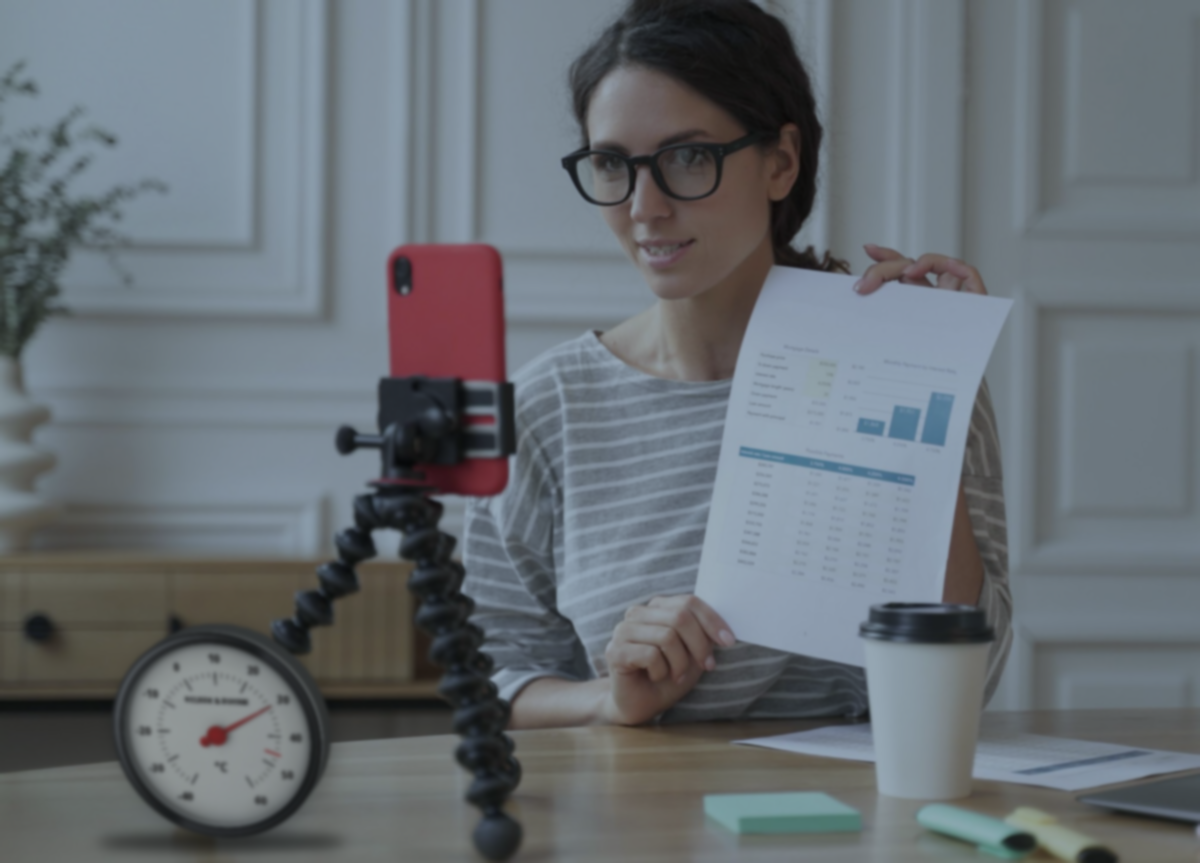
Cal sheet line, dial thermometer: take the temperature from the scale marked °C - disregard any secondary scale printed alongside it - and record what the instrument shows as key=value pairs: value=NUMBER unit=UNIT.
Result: value=30 unit=°C
